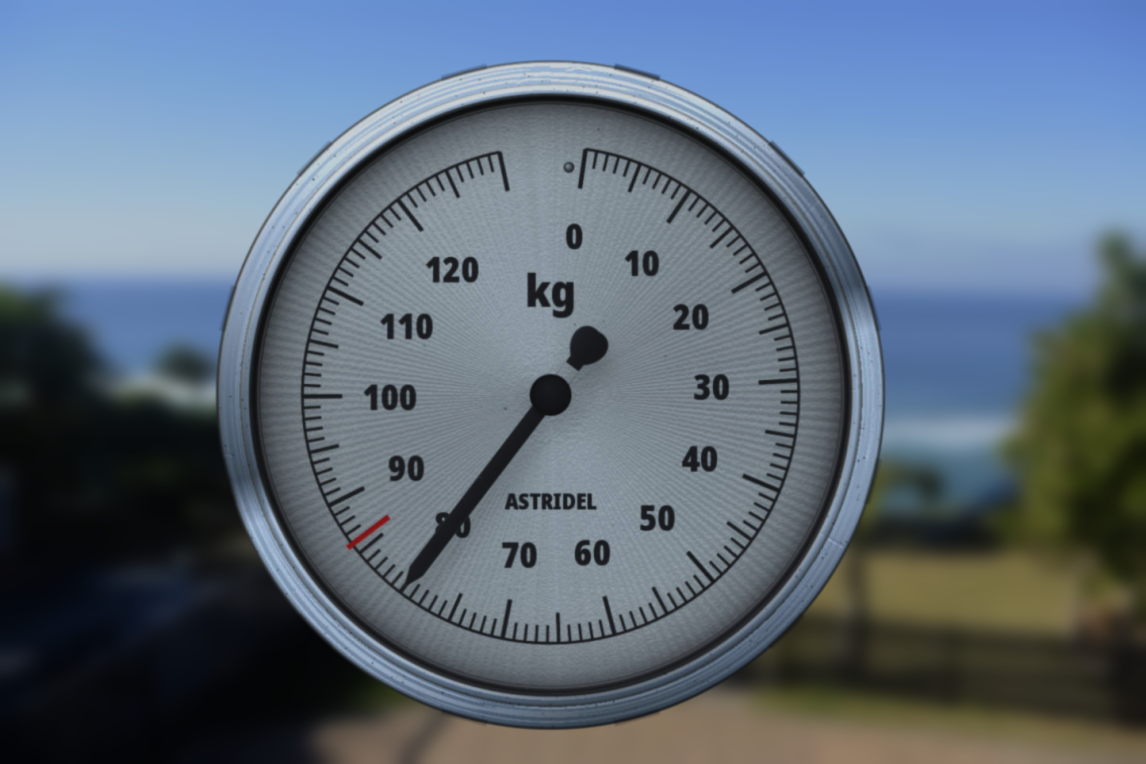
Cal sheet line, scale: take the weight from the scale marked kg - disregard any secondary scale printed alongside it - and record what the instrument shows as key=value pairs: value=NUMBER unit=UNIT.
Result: value=80 unit=kg
